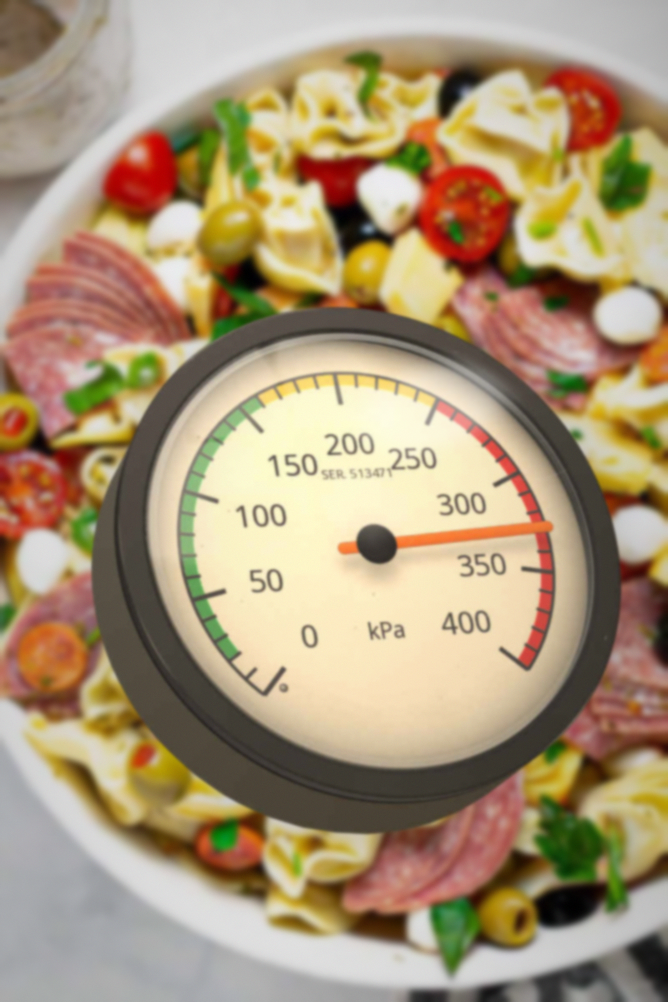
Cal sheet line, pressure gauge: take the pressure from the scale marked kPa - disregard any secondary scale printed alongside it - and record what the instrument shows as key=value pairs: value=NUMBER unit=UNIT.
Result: value=330 unit=kPa
